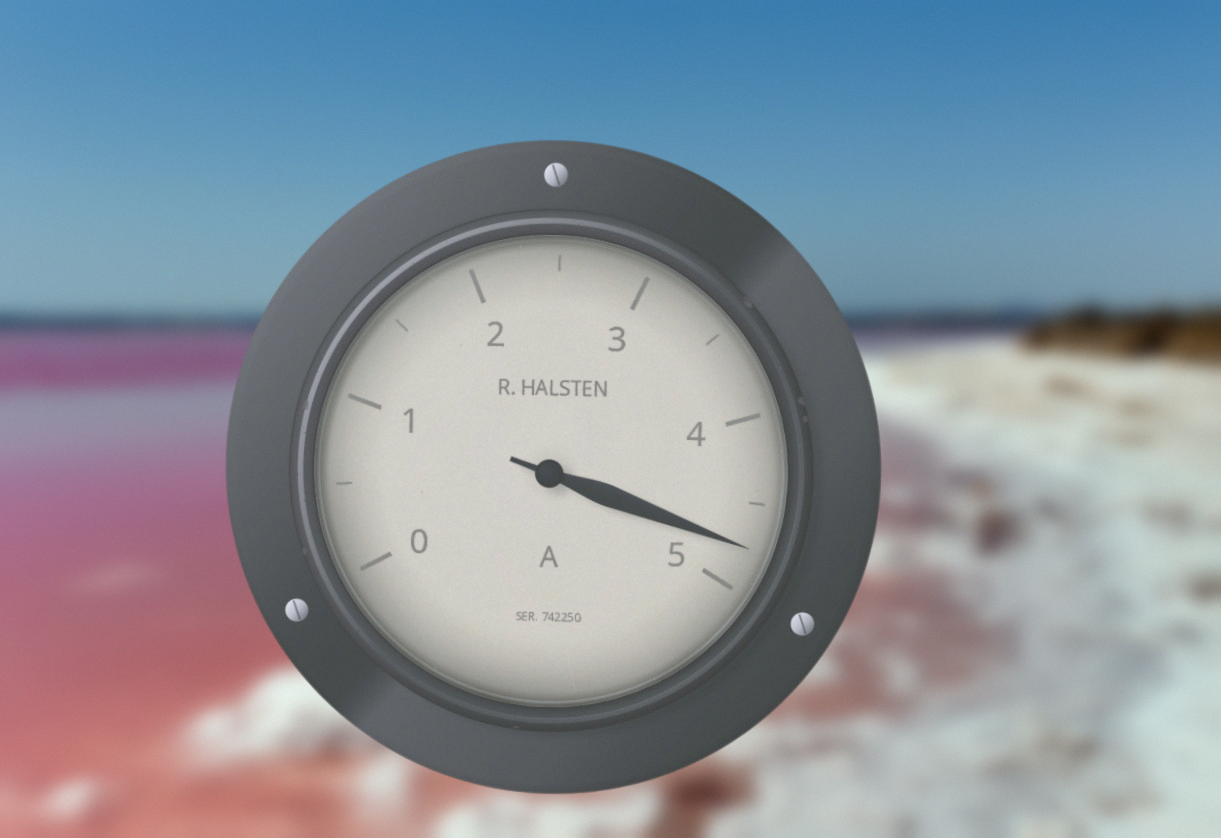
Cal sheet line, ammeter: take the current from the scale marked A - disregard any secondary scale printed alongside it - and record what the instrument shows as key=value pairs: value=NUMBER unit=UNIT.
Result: value=4.75 unit=A
